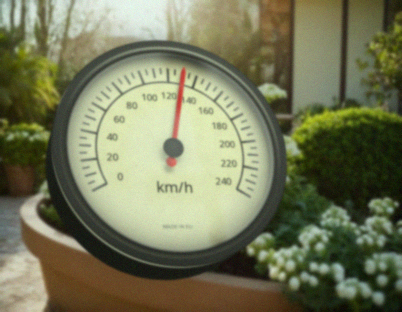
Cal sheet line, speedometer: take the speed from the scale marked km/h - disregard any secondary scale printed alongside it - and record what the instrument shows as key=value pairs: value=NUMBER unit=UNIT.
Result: value=130 unit=km/h
